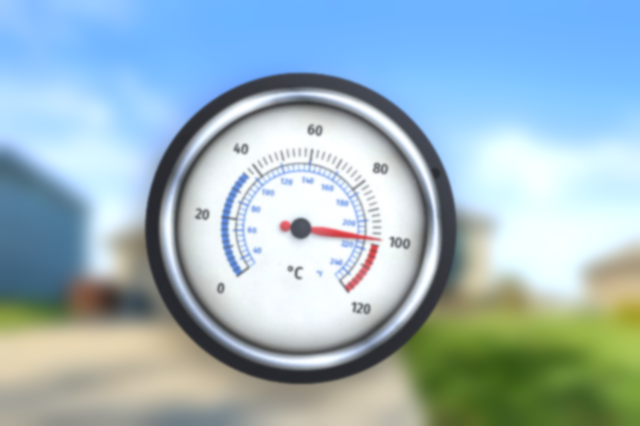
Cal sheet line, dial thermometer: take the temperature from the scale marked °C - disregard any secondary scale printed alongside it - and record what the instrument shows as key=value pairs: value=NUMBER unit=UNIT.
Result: value=100 unit=°C
